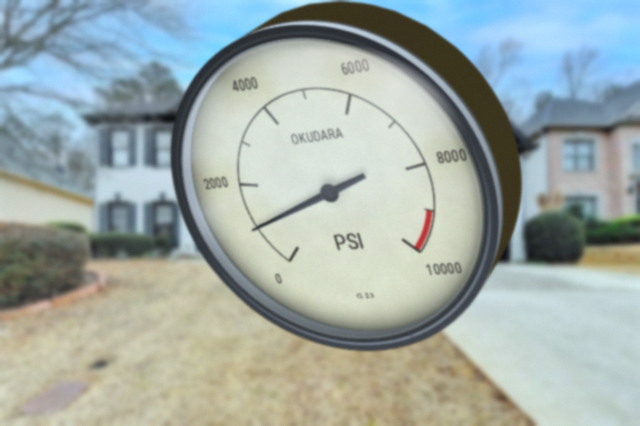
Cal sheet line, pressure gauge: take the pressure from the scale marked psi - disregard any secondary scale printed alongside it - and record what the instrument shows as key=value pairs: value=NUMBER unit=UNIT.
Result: value=1000 unit=psi
